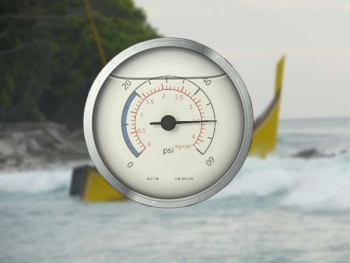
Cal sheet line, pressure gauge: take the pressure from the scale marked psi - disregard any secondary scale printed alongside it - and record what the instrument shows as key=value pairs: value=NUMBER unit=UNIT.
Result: value=50 unit=psi
